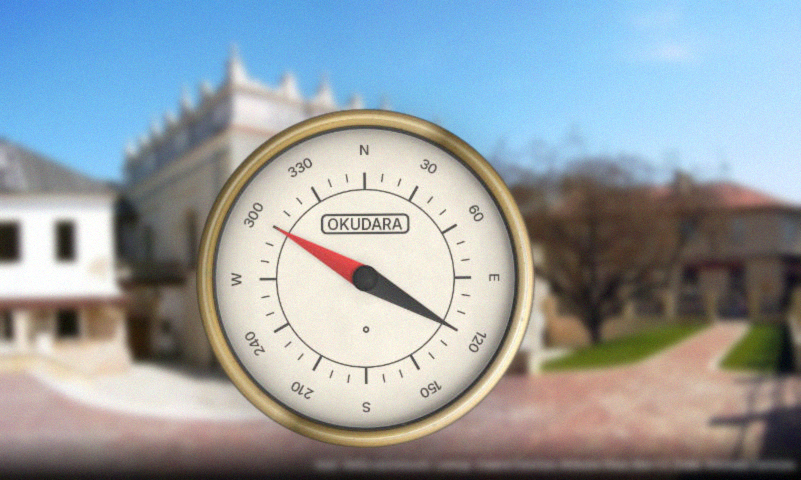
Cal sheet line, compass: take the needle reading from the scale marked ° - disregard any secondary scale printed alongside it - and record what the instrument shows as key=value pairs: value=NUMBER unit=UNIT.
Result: value=300 unit=°
